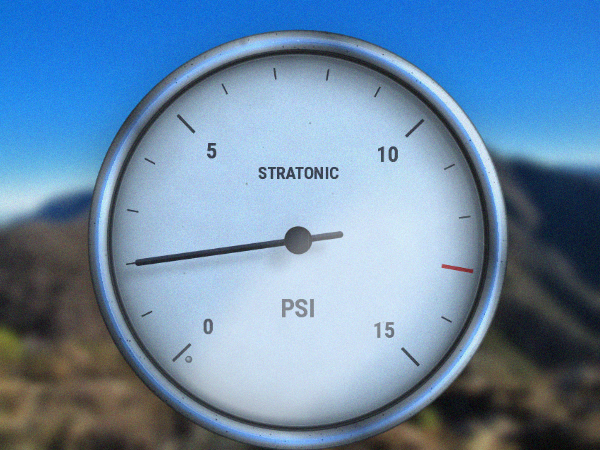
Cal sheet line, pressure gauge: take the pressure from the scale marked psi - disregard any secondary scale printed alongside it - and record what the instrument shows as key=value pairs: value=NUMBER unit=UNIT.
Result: value=2 unit=psi
